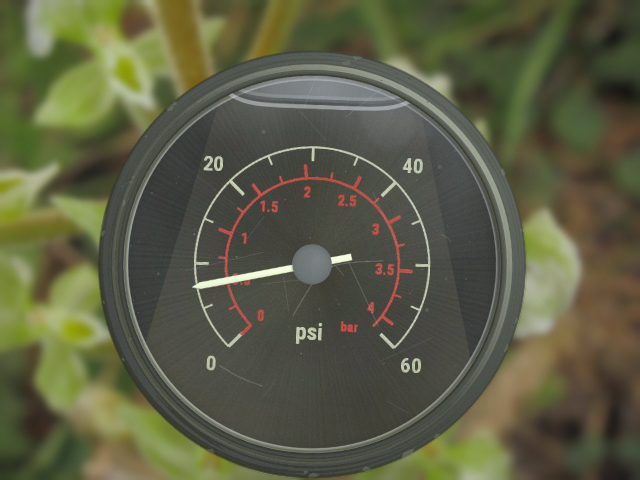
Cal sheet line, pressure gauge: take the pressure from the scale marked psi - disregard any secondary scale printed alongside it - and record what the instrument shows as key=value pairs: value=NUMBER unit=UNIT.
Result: value=7.5 unit=psi
